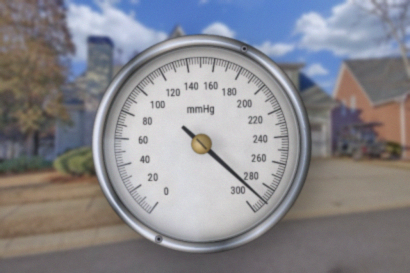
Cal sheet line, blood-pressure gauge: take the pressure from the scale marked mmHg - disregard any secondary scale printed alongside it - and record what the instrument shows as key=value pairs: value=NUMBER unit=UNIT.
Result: value=290 unit=mmHg
